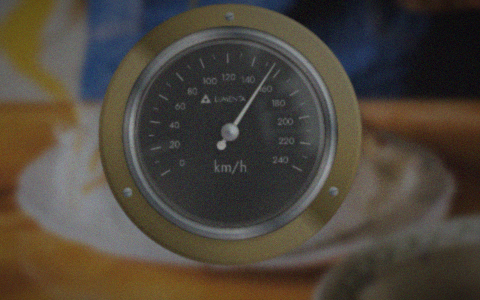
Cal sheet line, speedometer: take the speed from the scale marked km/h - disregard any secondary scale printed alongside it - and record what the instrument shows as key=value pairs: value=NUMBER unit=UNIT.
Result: value=155 unit=km/h
